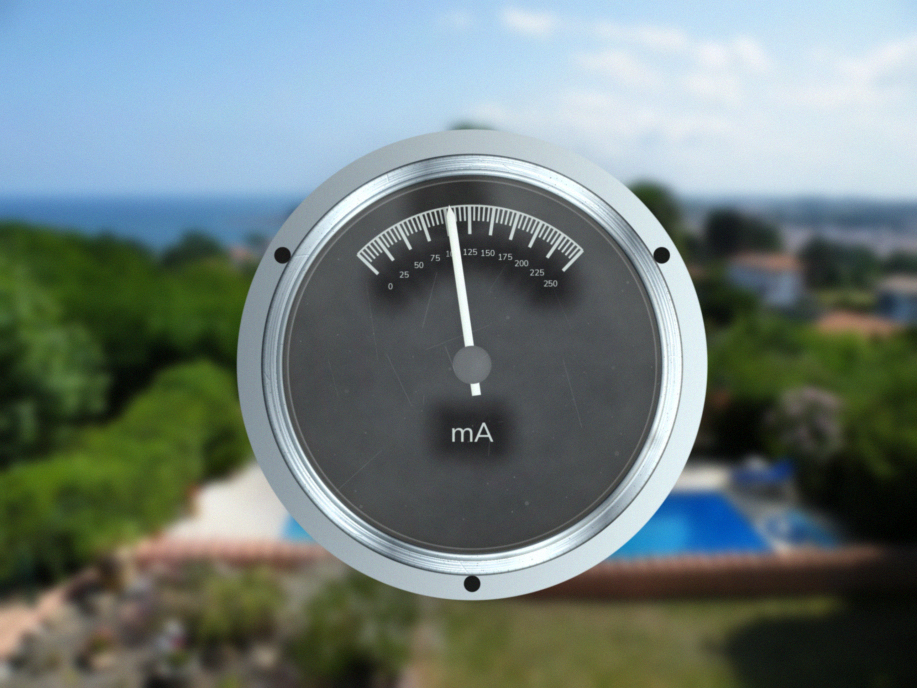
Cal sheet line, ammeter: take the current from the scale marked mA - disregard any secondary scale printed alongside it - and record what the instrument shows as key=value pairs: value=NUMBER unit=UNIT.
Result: value=105 unit=mA
